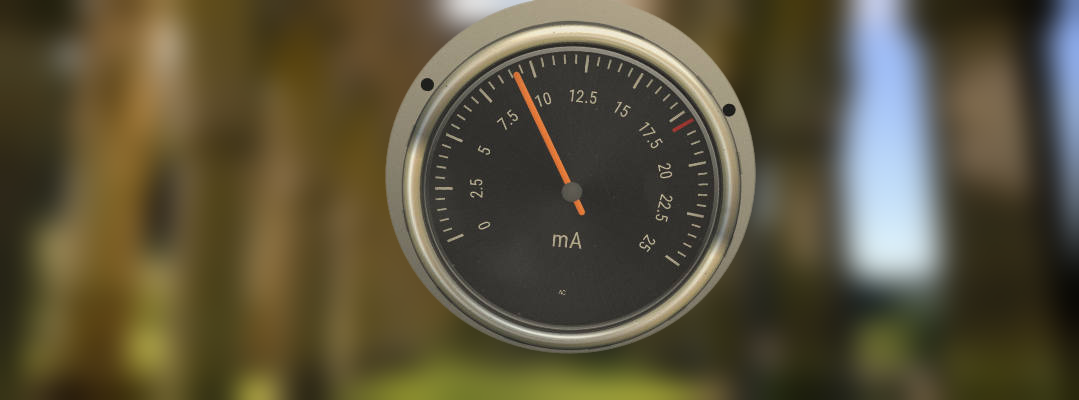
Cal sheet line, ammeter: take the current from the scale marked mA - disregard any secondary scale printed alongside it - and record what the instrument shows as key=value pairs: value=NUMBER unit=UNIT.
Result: value=9.25 unit=mA
